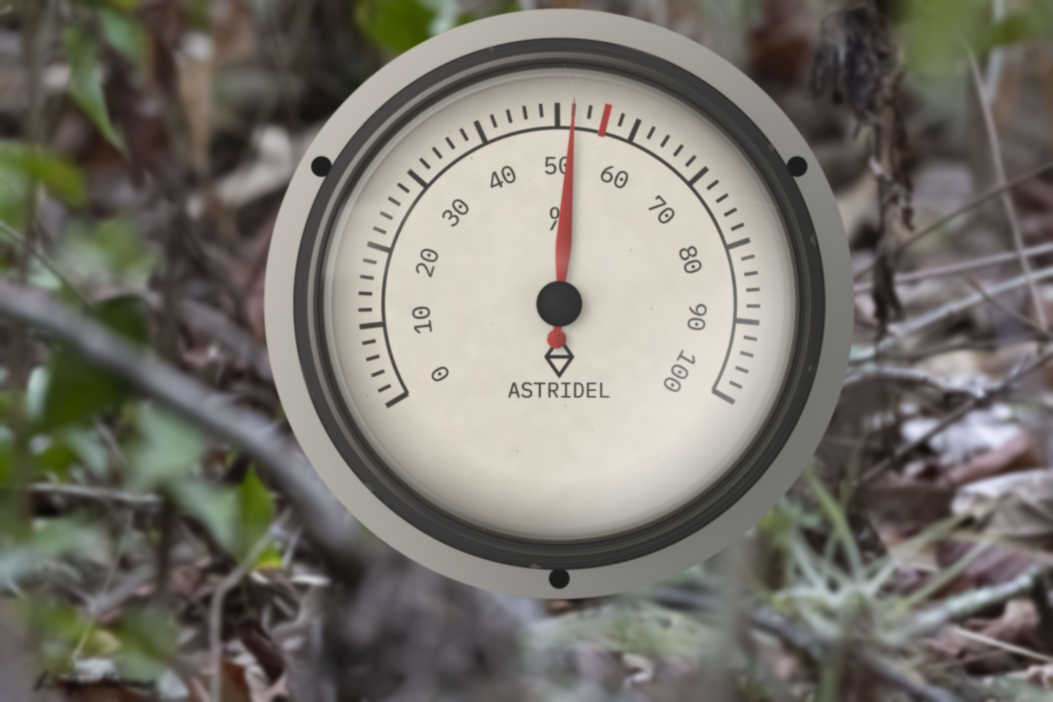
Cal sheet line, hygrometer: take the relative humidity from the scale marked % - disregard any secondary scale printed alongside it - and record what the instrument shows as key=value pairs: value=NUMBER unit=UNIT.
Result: value=52 unit=%
